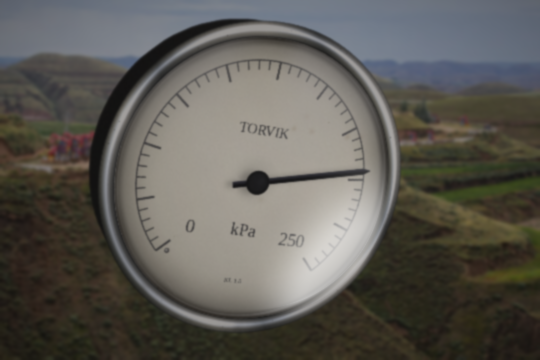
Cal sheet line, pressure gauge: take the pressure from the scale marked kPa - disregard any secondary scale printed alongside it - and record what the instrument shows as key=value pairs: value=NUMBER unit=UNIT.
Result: value=195 unit=kPa
